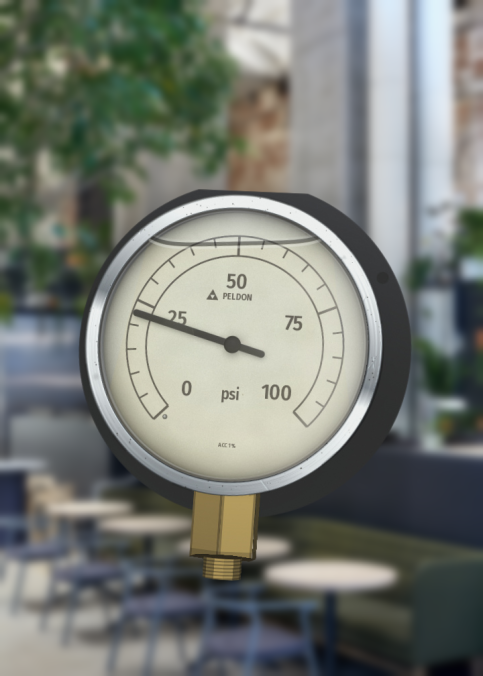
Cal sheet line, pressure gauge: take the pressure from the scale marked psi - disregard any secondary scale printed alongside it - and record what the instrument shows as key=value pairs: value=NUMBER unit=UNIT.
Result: value=22.5 unit=psi
